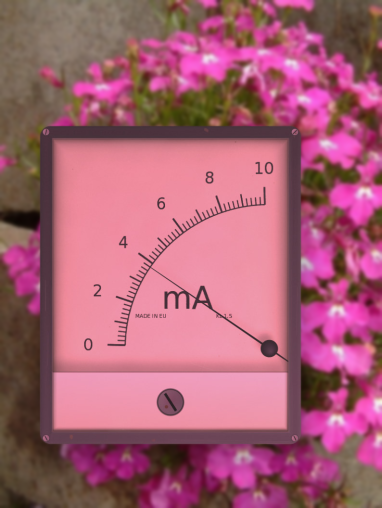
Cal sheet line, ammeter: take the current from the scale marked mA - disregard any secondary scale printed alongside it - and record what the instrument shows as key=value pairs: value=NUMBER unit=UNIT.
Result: value=3.8 unit=mA
